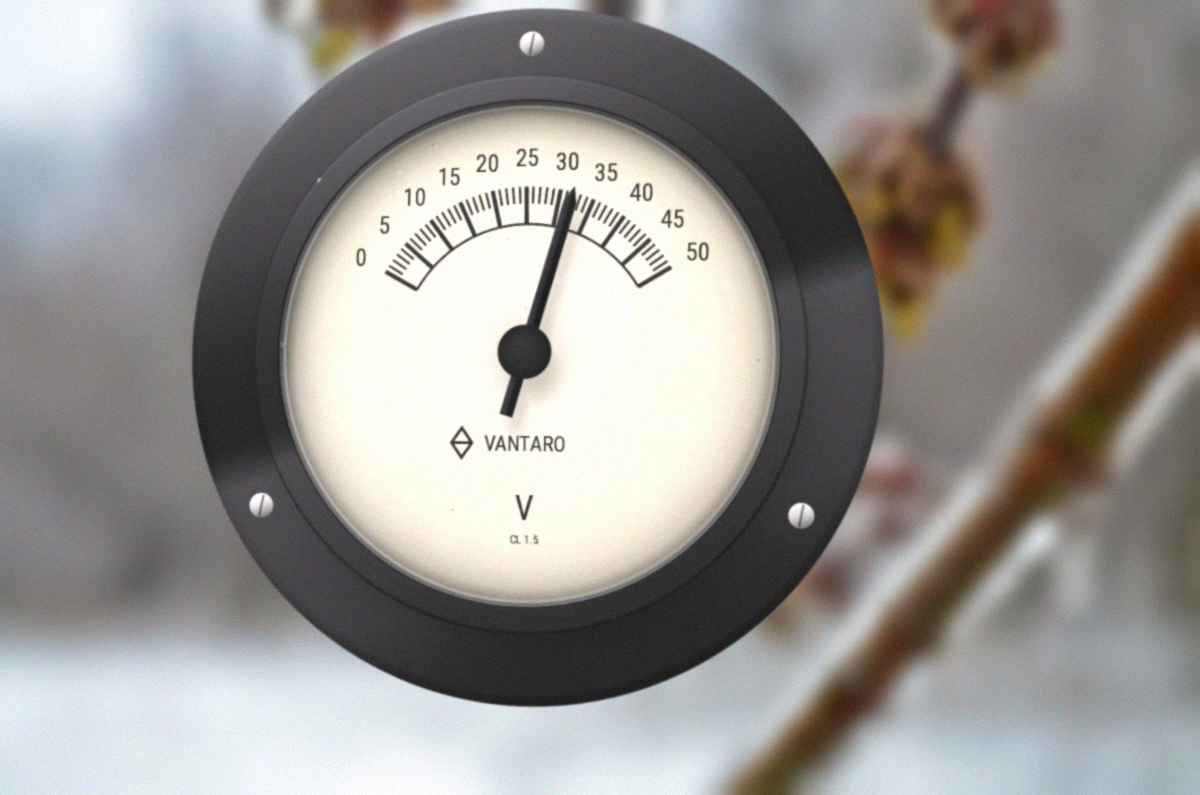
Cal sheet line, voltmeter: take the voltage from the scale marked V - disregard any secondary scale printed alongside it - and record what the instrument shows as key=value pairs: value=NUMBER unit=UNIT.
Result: value=32 unit=V
